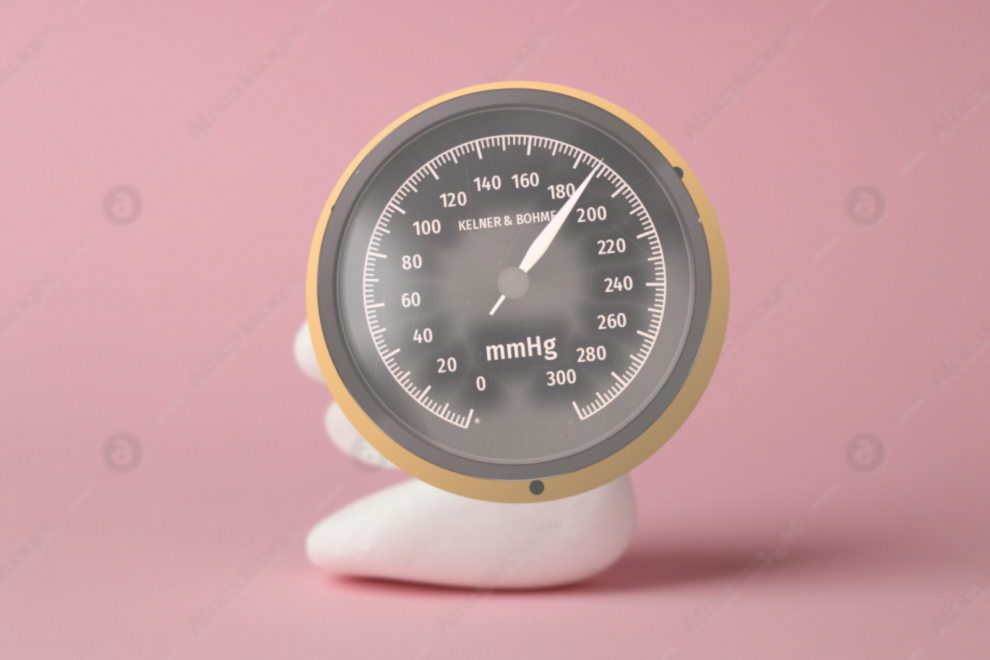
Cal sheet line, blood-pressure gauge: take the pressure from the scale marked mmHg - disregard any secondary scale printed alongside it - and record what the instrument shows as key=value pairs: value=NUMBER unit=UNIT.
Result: value=188 unit=mmHg
